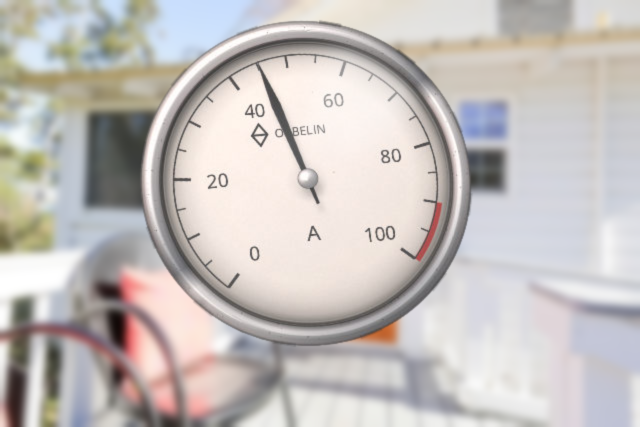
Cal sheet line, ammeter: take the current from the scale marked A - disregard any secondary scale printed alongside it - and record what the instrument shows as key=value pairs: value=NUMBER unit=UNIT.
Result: value=45 unit=A
